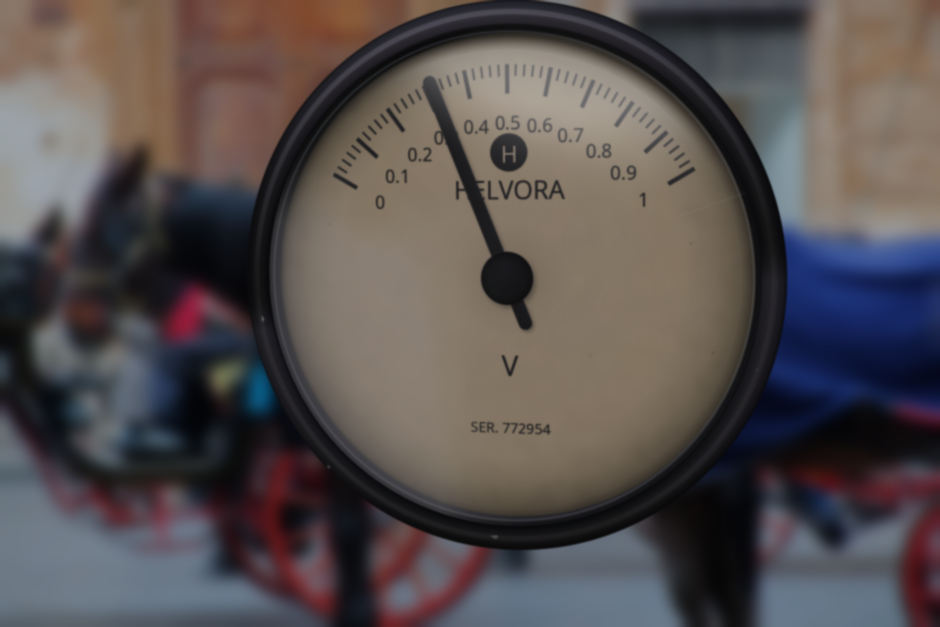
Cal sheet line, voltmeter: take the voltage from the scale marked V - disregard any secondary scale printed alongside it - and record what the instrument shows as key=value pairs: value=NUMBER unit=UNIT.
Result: value=0.32 unit=V
